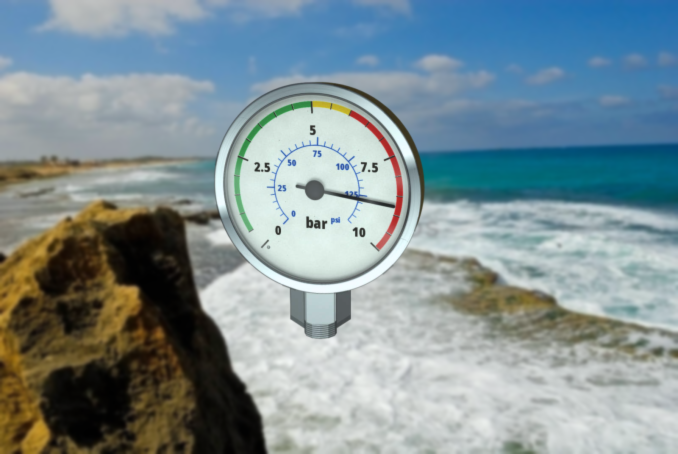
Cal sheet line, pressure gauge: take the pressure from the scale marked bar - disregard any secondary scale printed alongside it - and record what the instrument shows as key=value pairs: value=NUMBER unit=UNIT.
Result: value=8.75 unit=bar
